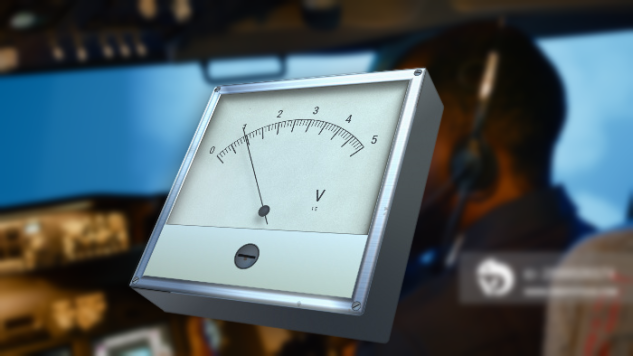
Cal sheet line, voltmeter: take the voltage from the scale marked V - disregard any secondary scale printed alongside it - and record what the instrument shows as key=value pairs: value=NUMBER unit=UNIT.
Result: value=1 unit=V
